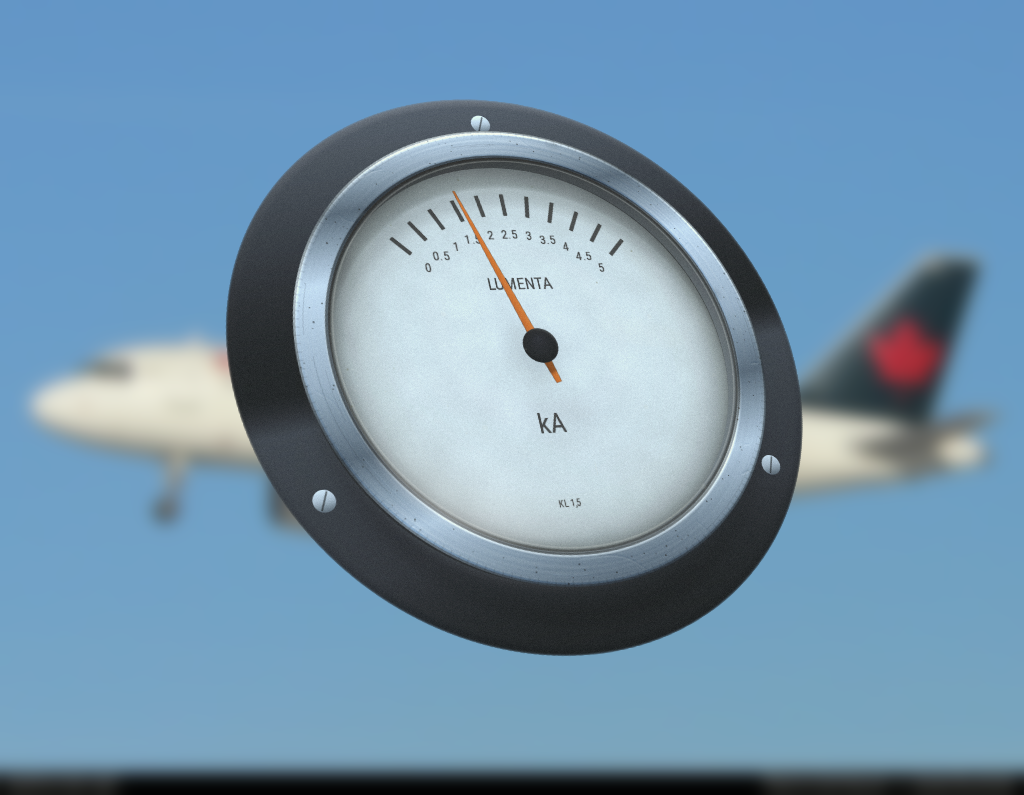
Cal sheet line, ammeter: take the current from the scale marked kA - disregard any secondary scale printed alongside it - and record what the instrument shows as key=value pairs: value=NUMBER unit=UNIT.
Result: value=1.5 unit=kA
